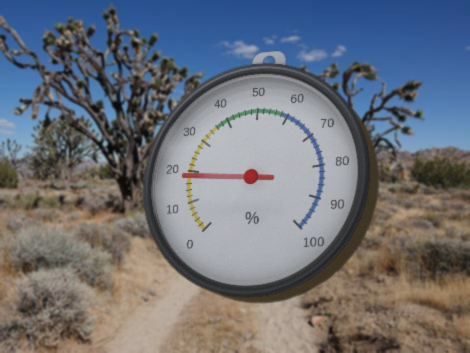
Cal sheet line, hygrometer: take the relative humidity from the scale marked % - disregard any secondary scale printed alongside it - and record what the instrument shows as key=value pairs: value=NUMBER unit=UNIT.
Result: value=18 unit=%
